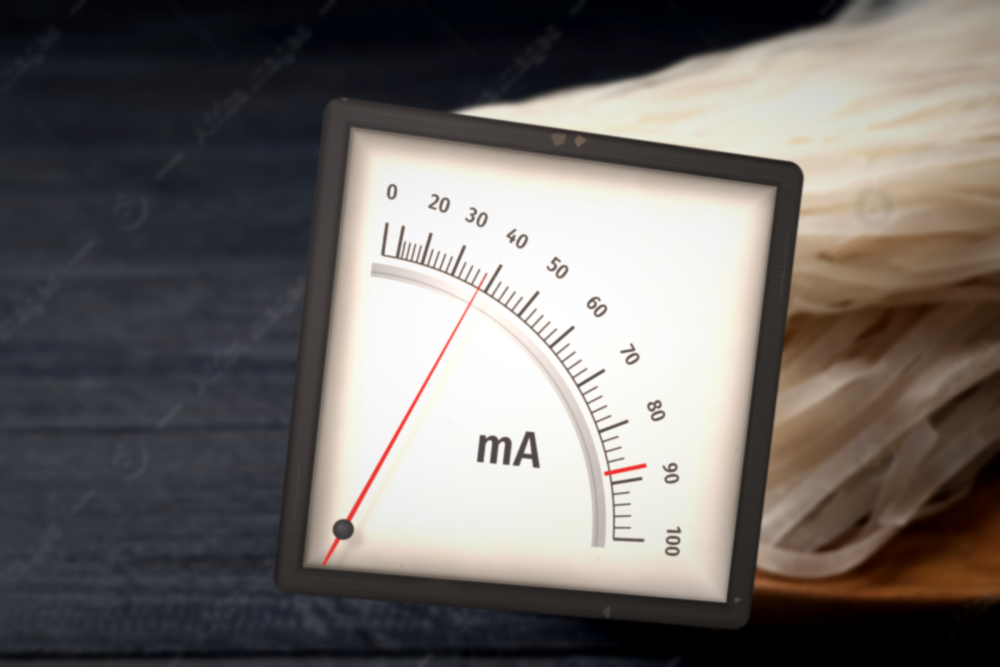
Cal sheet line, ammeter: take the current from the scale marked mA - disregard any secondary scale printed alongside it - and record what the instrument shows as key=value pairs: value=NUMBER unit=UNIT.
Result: value=38 unit=mA
